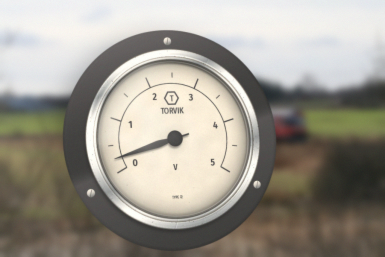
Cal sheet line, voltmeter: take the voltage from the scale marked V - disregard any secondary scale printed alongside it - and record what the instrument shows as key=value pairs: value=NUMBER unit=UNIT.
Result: value=0.25 unit=V
